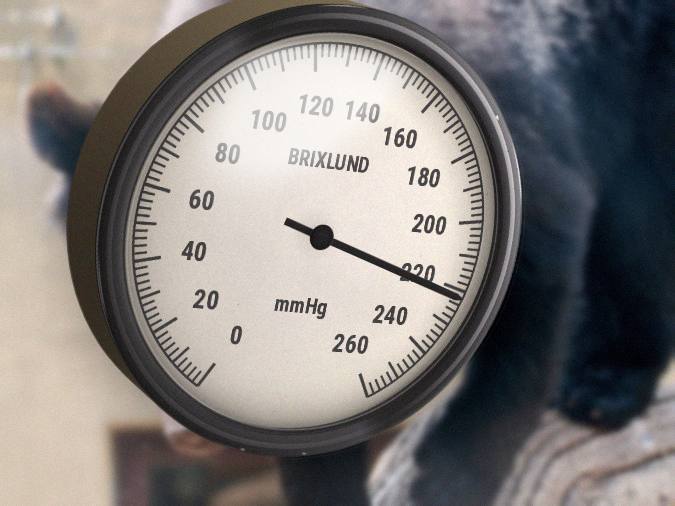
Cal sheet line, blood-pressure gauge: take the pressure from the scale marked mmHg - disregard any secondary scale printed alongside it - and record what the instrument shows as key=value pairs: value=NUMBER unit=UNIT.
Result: value=222 unit=mmHg
